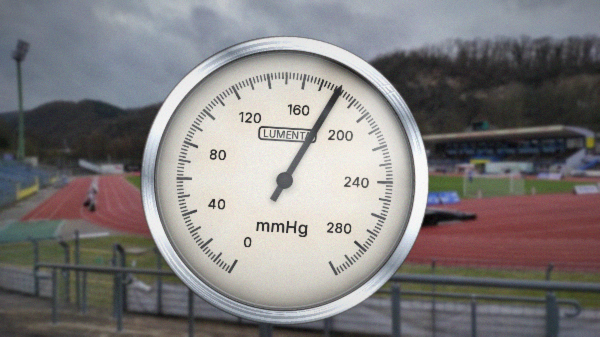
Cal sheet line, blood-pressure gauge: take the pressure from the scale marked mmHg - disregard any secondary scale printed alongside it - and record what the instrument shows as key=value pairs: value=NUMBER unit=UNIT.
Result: value=180 unit=mmHg
